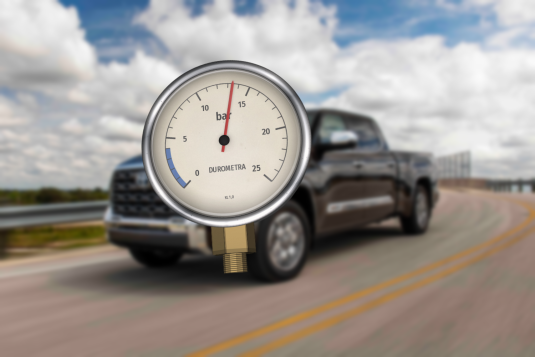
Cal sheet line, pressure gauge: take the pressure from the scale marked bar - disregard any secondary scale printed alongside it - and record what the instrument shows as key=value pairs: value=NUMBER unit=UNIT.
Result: value=13.5 unit=bar
